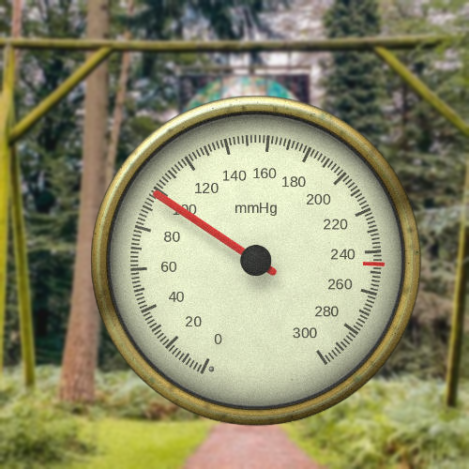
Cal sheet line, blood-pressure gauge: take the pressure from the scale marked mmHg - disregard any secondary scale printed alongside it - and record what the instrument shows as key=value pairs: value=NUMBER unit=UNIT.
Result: value=98 unit=mmHg
